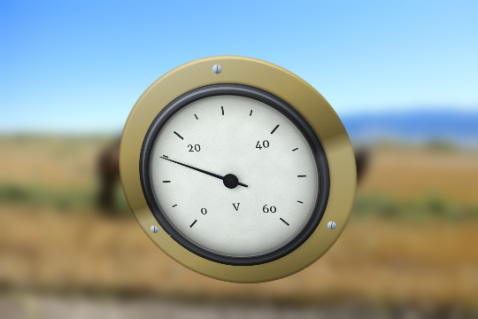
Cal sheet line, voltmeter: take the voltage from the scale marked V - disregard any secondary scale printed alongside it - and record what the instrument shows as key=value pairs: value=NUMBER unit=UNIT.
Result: value=15 unit=V
